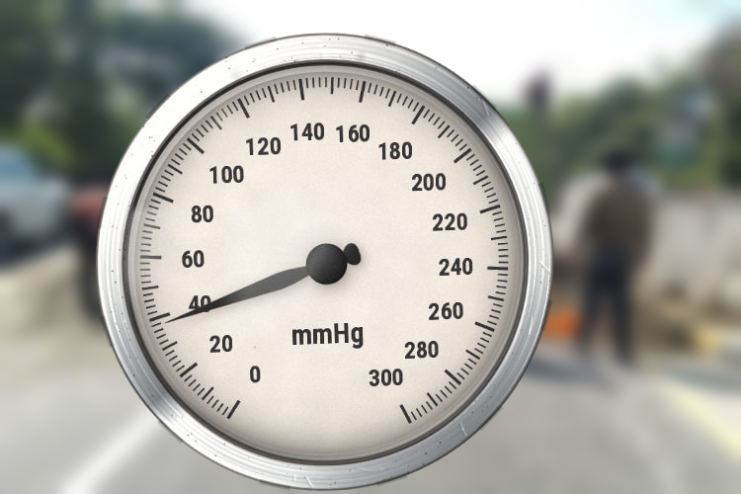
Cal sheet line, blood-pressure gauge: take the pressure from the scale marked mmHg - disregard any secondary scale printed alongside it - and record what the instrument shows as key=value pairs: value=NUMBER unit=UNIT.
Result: value=38 unit=mmHg
